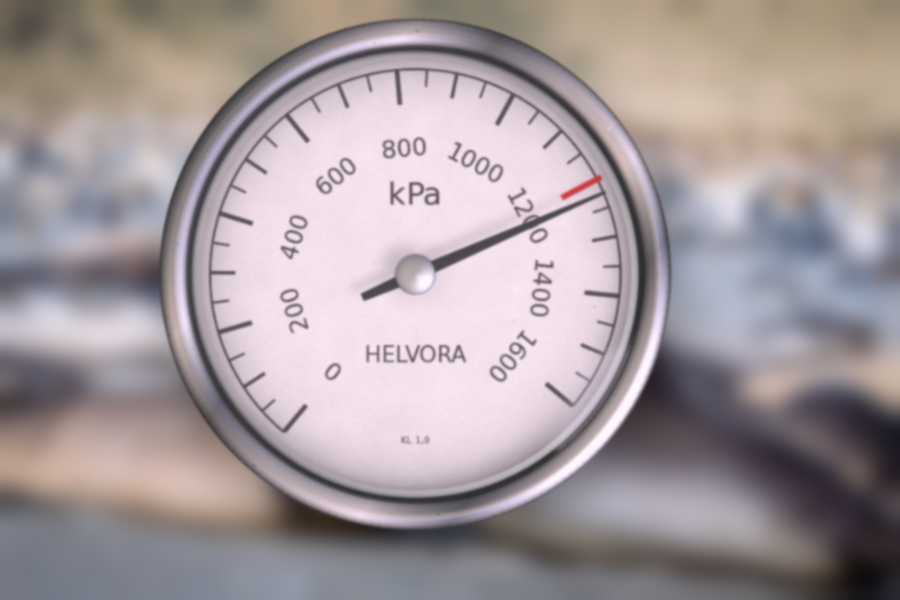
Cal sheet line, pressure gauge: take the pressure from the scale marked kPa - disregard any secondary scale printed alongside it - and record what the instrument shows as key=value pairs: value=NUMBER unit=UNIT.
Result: value=1225 unit=kPa
